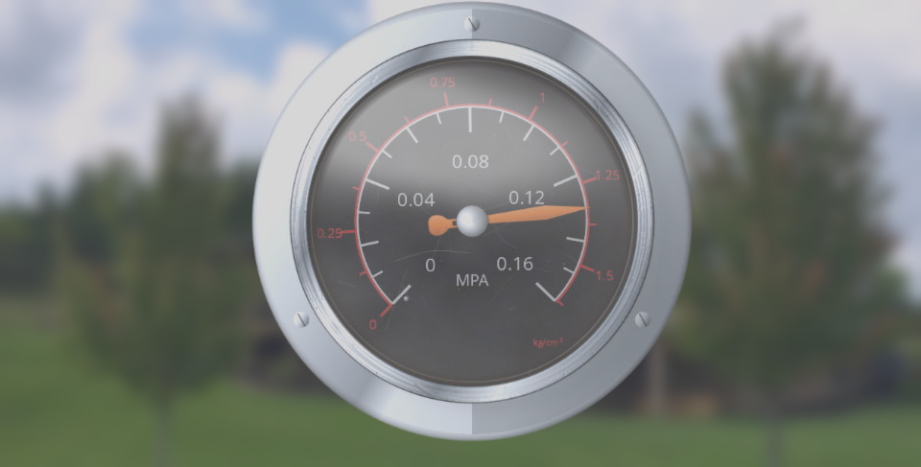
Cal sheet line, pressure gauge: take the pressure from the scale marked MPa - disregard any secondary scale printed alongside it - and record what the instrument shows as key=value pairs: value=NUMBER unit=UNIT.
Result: value=0.13 unit=MPa
